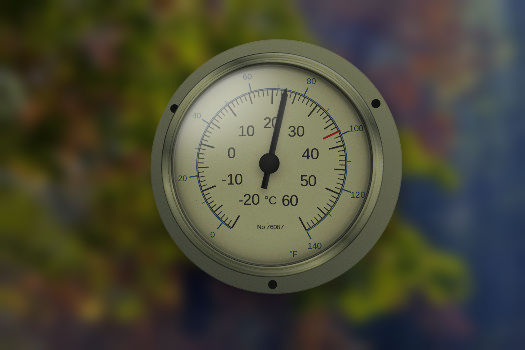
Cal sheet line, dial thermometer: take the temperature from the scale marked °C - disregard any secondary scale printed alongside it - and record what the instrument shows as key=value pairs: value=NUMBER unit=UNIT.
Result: value=23 unit=°C
